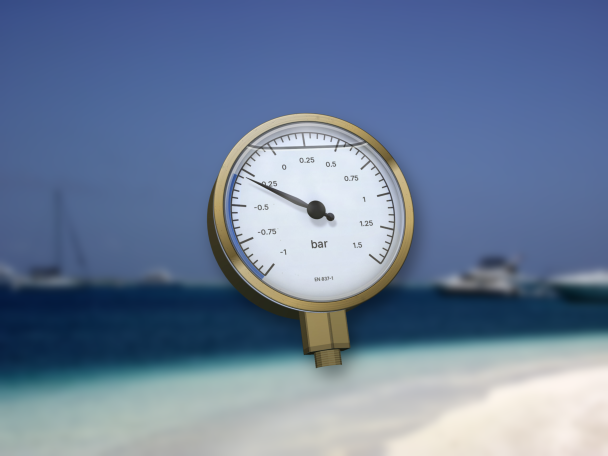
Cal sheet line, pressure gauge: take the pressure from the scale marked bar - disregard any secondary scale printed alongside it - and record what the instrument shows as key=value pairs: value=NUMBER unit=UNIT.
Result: value=-0.3 unit=bar
